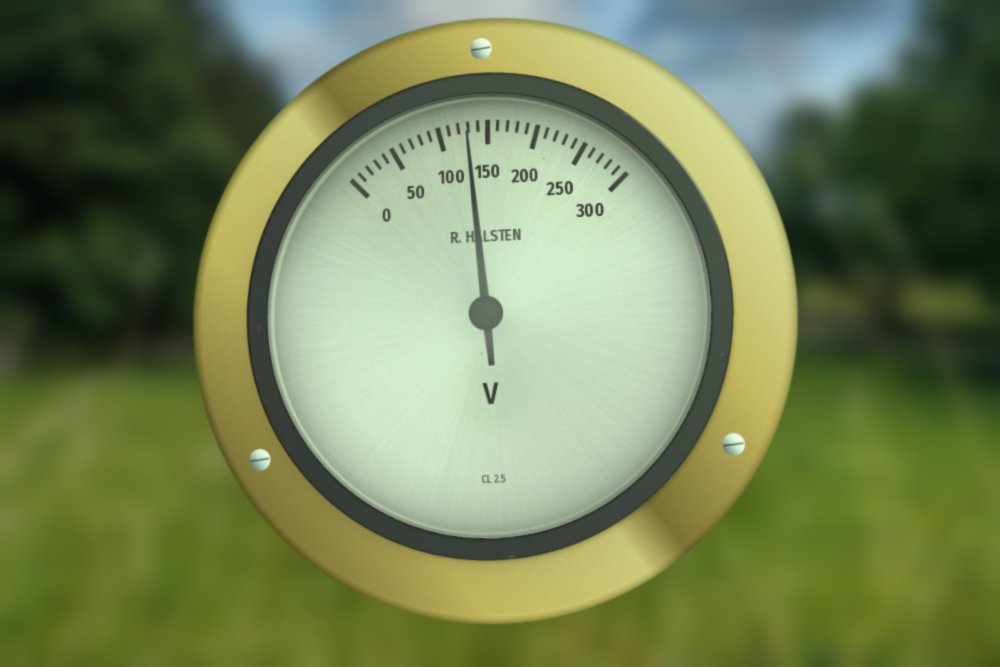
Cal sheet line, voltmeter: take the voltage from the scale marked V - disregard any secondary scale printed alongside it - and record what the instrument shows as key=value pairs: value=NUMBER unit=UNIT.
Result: value=130 unit=V
